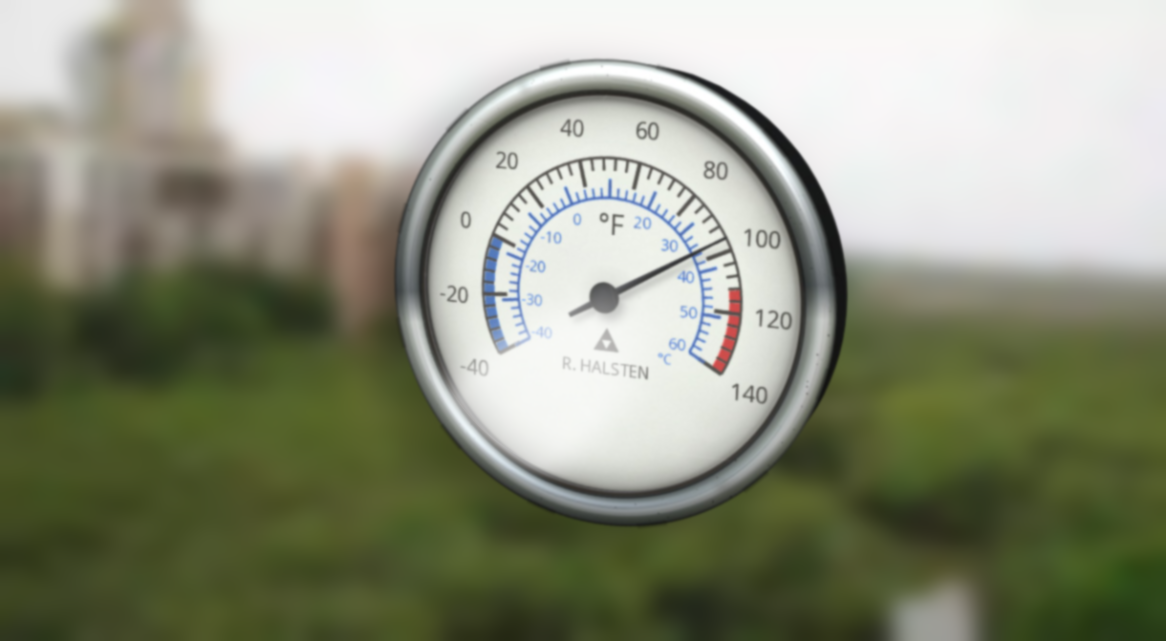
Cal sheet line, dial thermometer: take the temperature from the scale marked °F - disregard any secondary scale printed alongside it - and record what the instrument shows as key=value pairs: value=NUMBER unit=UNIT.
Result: value=96 unit=°F
